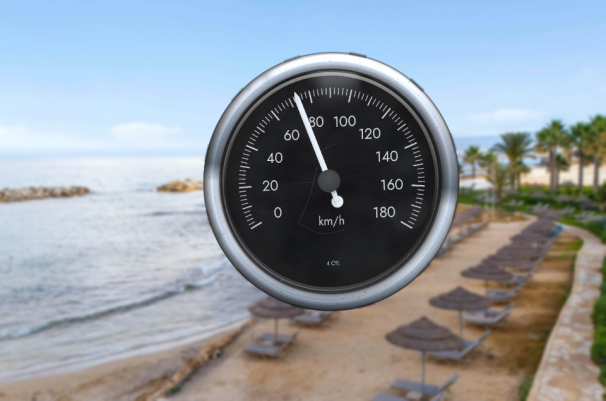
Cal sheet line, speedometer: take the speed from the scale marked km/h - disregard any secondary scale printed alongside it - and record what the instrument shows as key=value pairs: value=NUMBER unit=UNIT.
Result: value=74 unit=km/h
